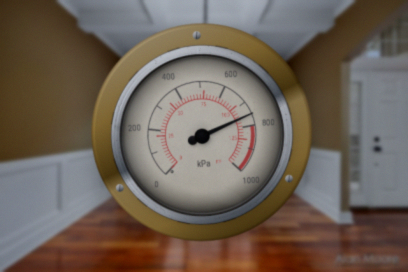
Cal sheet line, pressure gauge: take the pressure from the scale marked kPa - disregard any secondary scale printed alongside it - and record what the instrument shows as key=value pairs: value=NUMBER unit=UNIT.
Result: value=750 unit=kPa
